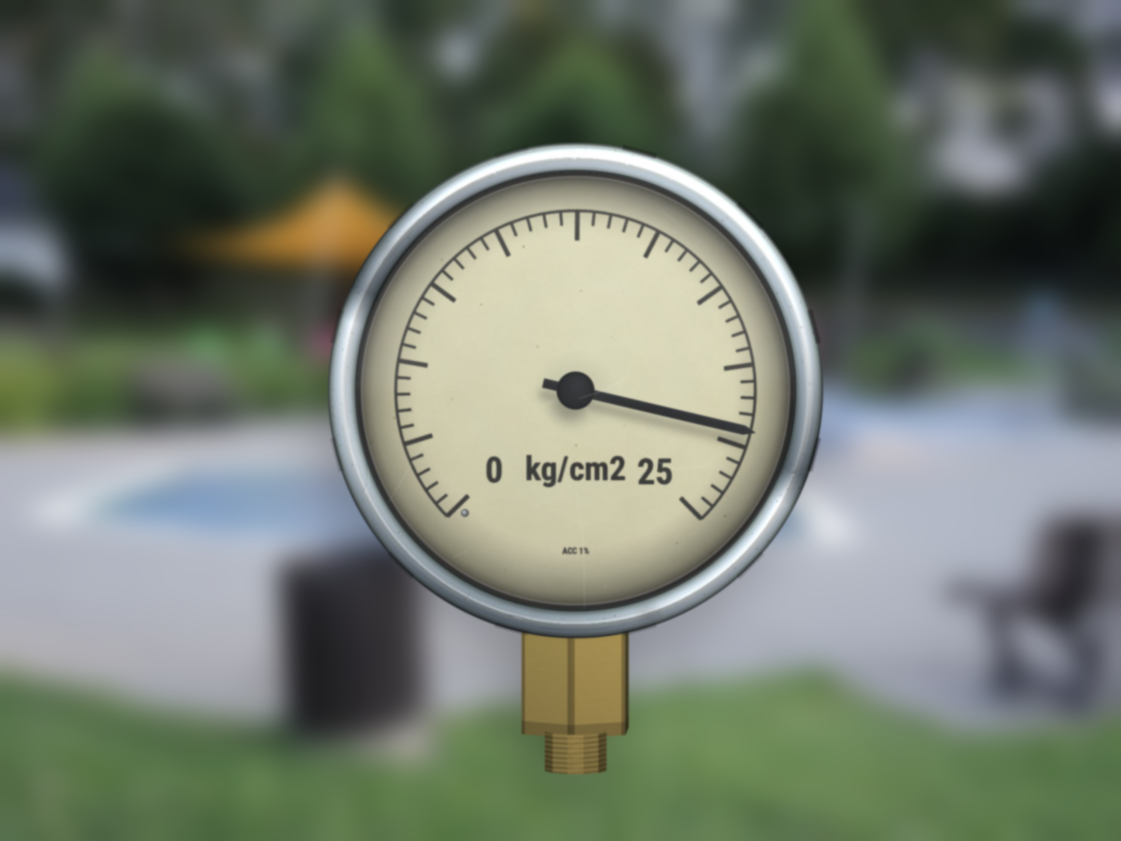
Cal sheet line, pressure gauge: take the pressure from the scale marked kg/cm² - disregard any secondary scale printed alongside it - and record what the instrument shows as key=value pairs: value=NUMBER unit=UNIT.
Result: value=22 unit=kg/cm²
